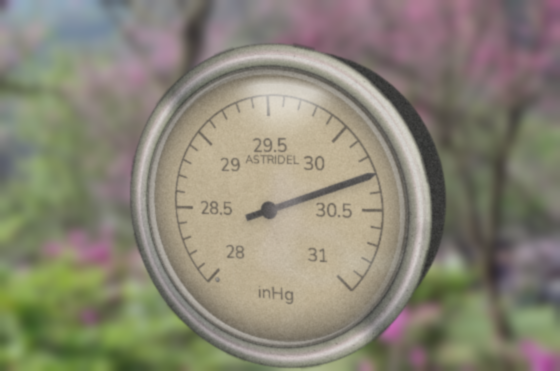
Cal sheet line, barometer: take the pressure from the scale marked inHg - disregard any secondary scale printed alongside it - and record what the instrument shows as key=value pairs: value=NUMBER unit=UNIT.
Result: value=30.3 unit=inHg
